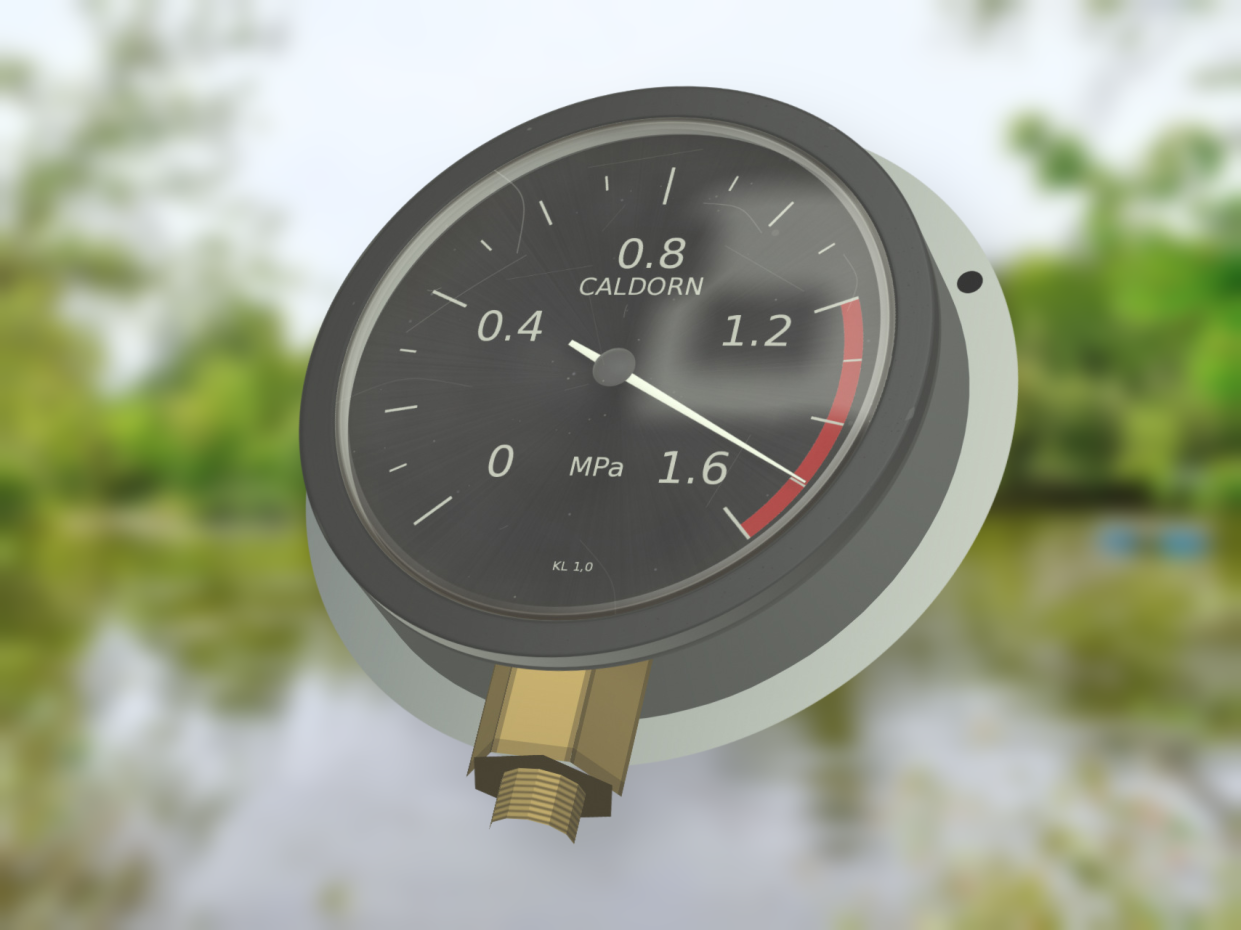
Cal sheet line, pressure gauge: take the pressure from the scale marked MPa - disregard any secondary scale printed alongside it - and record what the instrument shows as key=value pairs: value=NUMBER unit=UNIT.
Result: value=1.5 unit=MPa
